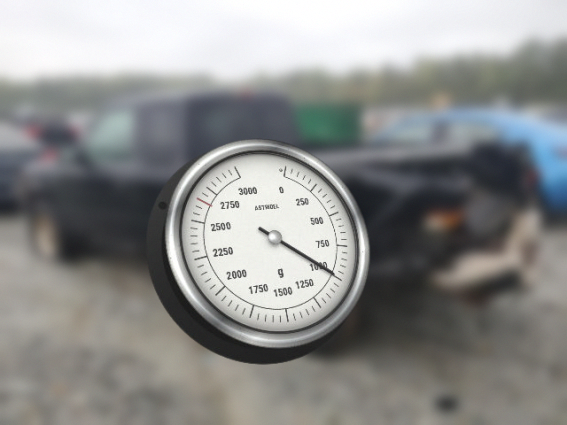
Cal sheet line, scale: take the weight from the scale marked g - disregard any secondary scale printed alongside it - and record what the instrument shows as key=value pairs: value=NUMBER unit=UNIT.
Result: value=1000 unit=g
